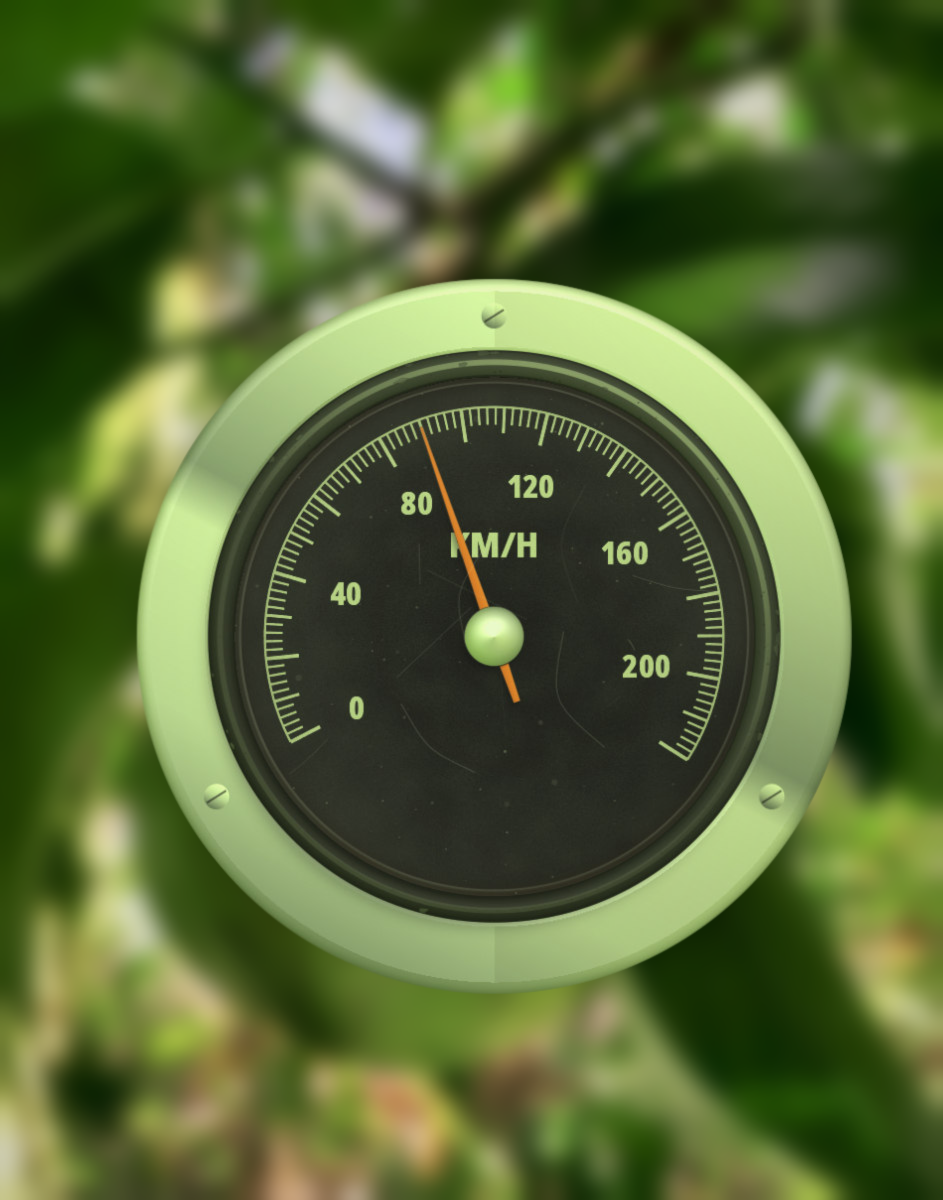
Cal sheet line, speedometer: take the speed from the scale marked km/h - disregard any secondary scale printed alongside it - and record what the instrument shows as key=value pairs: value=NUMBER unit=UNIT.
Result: value=90 unit=km/h
